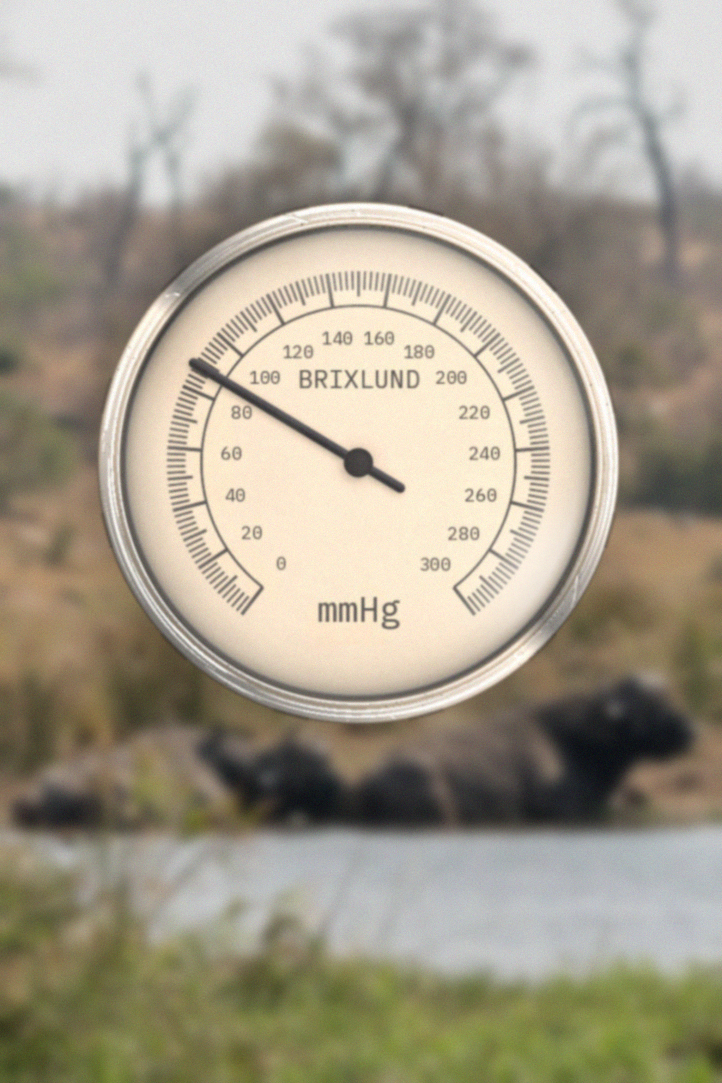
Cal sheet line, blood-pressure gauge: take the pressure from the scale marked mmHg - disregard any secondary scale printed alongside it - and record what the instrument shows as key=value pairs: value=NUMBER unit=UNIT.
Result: value=88 unit=mmHg
